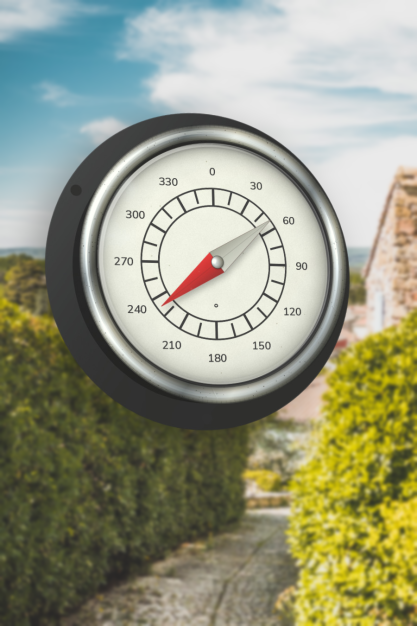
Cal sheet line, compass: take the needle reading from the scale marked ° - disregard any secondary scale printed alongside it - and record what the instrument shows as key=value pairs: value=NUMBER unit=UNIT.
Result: value=232.5 unit=°
